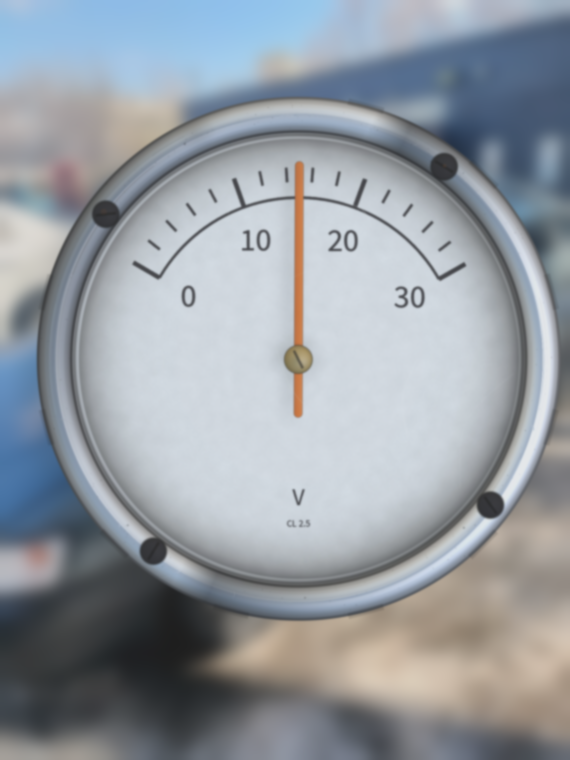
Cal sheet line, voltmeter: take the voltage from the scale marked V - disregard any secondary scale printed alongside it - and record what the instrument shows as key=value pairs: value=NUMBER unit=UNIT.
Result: value=15 unit=V
